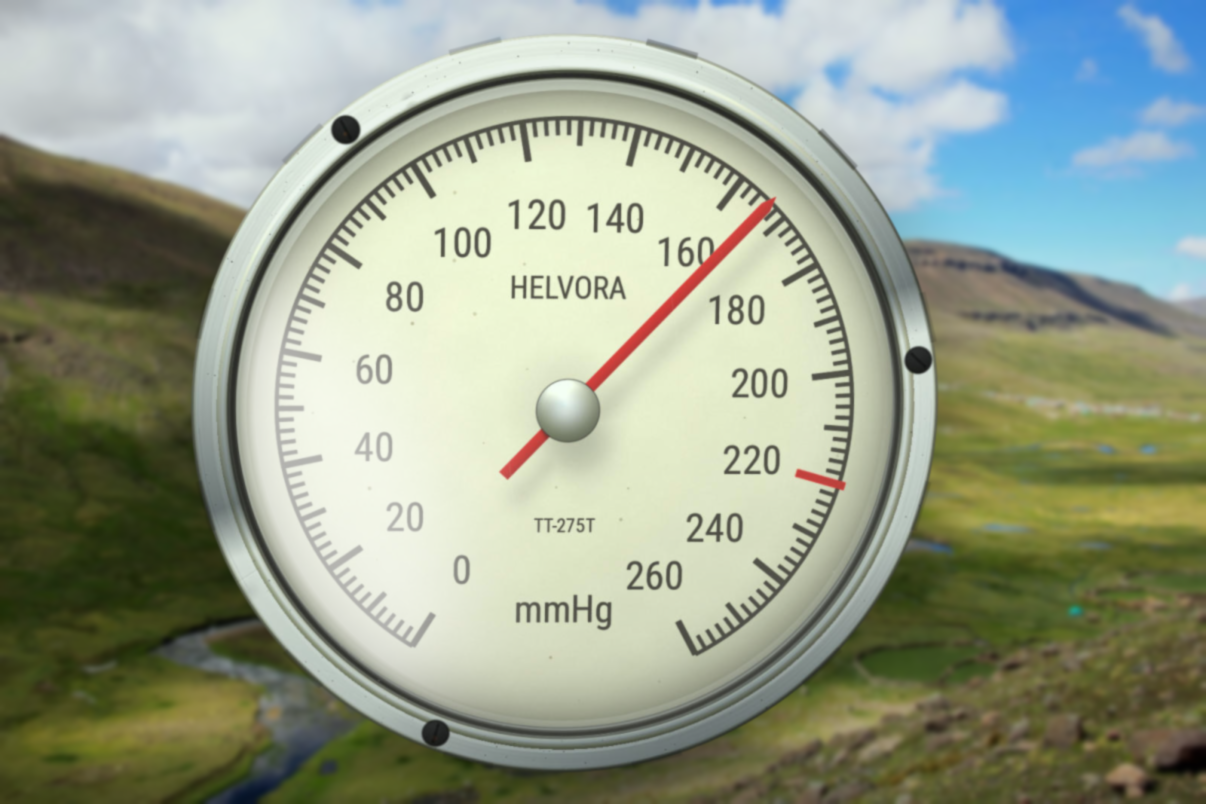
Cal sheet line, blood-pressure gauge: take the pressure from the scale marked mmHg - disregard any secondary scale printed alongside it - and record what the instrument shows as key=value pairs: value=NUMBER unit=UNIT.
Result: value=166 unit=mmHg
